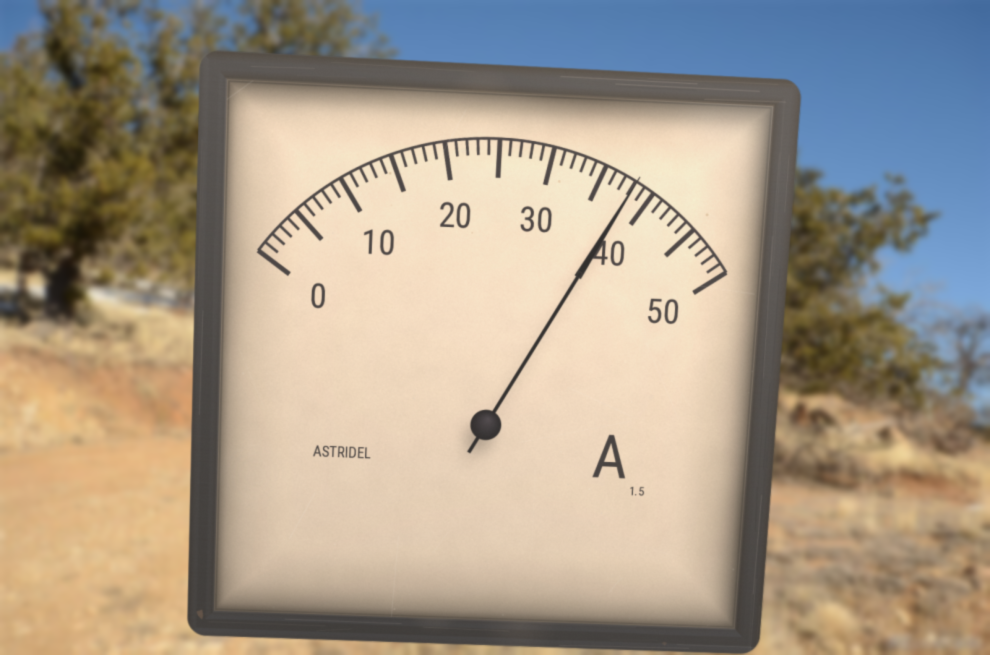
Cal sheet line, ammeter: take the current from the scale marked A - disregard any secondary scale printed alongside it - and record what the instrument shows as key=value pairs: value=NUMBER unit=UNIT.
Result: value=38 unit=A
